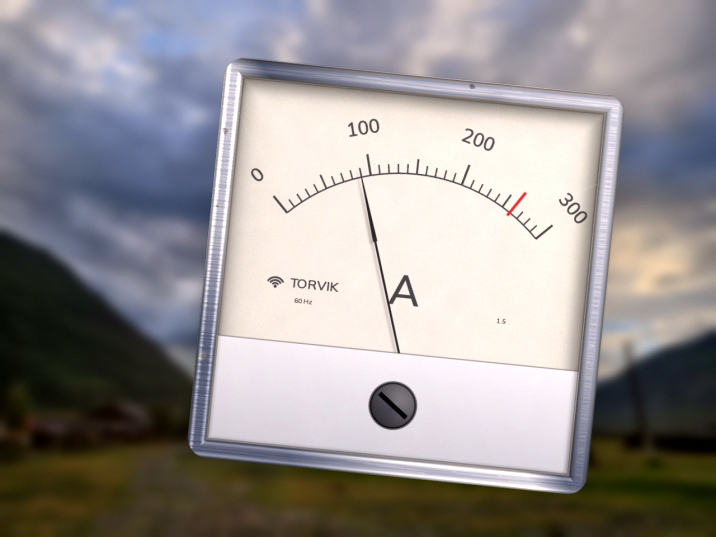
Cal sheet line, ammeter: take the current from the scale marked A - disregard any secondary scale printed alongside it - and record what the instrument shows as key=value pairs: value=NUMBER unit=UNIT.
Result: value=90 unit=A
